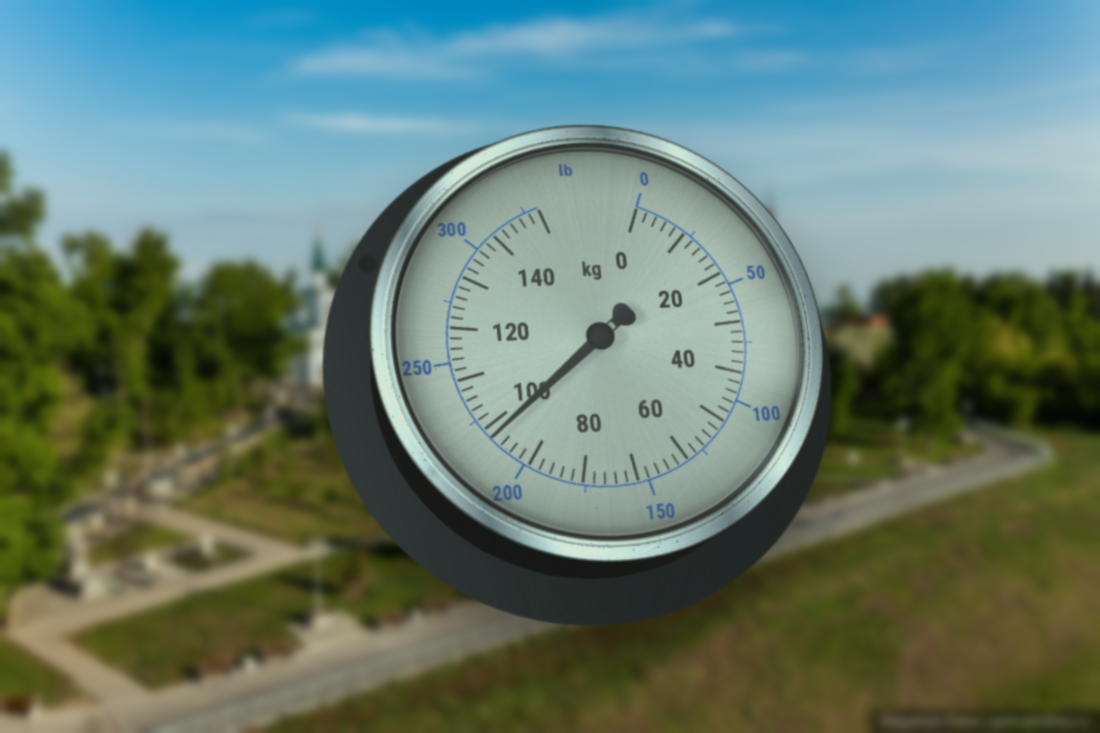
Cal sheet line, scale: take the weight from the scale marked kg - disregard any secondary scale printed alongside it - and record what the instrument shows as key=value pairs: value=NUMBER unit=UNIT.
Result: value=98 unit=kg
